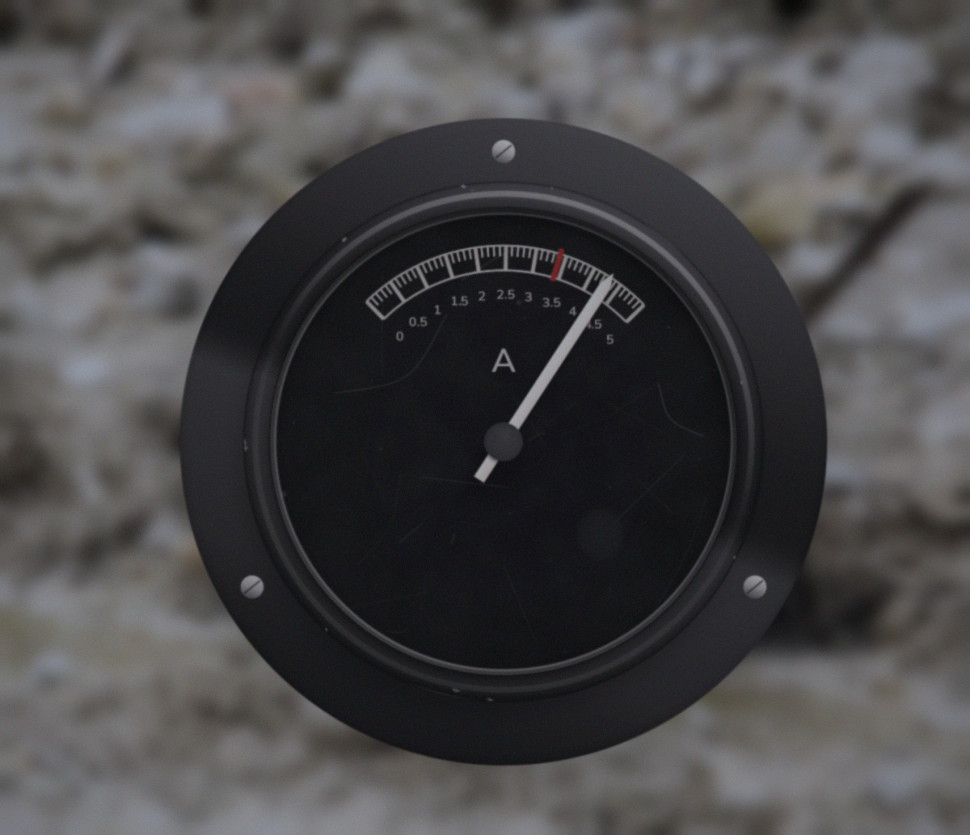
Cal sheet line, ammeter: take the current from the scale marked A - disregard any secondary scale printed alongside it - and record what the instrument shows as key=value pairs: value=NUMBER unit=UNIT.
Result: value=4.3 unit=A
